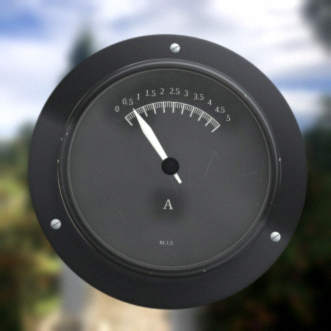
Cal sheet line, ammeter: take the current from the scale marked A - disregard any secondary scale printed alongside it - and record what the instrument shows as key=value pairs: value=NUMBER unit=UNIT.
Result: value=0.5 unit=A
